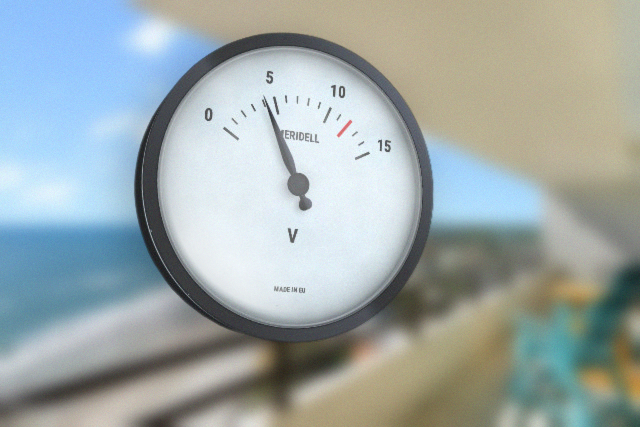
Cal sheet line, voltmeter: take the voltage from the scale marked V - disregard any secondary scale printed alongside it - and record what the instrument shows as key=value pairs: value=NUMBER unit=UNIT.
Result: value=4 unit=V
